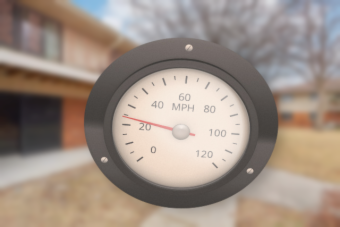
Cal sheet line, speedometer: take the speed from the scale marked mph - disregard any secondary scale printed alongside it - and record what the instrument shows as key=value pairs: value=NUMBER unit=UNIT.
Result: value=25 unit=mph
